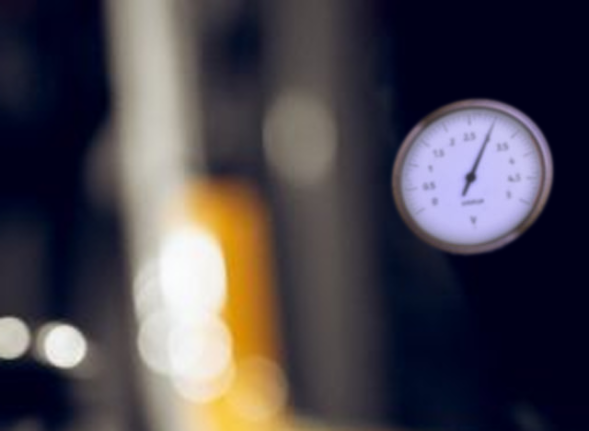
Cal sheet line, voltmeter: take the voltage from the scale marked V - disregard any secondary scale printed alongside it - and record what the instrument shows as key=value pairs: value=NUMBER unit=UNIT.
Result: value=3 unit=V
